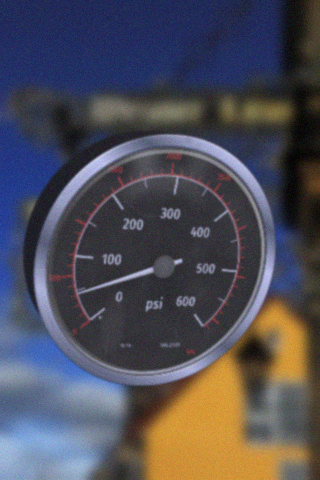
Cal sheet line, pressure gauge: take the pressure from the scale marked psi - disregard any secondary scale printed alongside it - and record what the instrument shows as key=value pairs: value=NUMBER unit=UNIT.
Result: value=50 unit=psi
